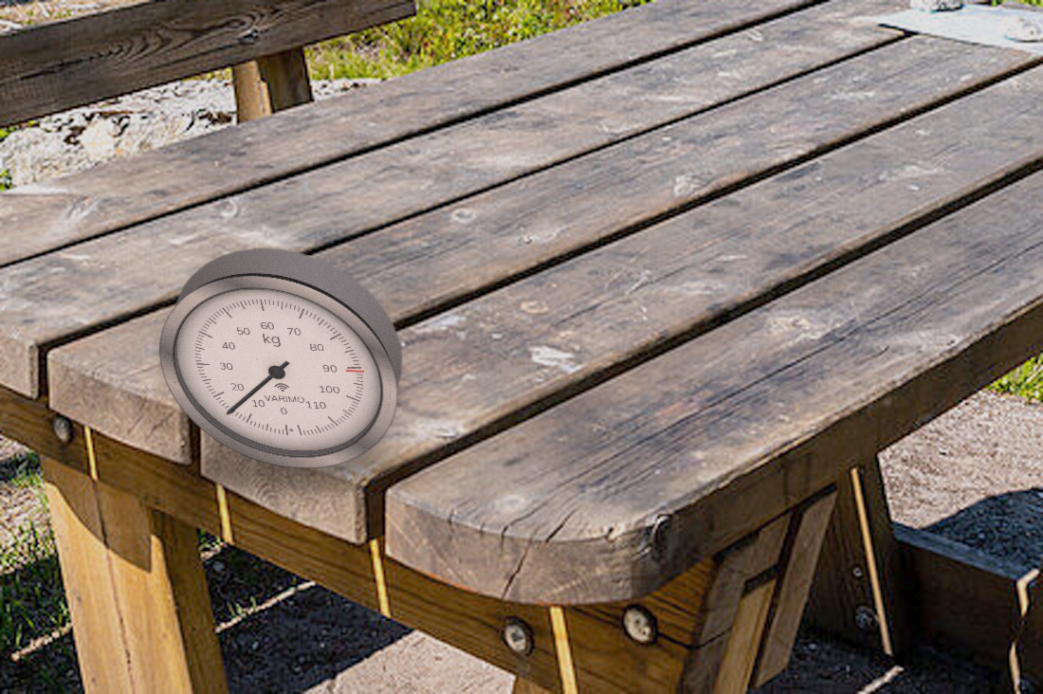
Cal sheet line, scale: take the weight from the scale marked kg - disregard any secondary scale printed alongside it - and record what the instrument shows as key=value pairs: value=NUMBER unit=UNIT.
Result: value=15 unit=kg
